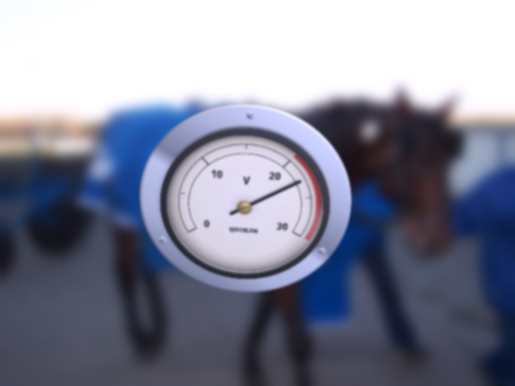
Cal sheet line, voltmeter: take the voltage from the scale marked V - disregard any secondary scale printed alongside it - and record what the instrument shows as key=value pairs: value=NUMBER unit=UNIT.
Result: value=22.5 unit=V
